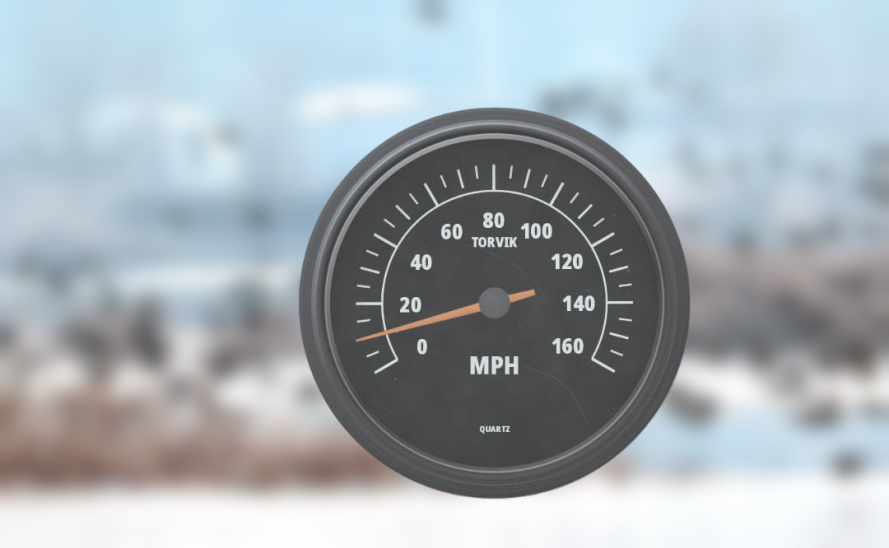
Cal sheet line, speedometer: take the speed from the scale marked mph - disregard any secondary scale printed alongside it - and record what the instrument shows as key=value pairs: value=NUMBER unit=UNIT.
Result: value=10 unit=mph
